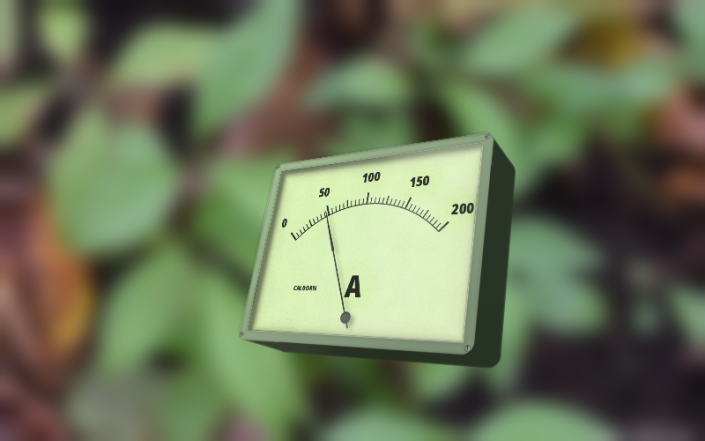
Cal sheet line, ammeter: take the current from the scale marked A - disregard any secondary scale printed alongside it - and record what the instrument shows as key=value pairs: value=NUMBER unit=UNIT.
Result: value=50 unit=A
